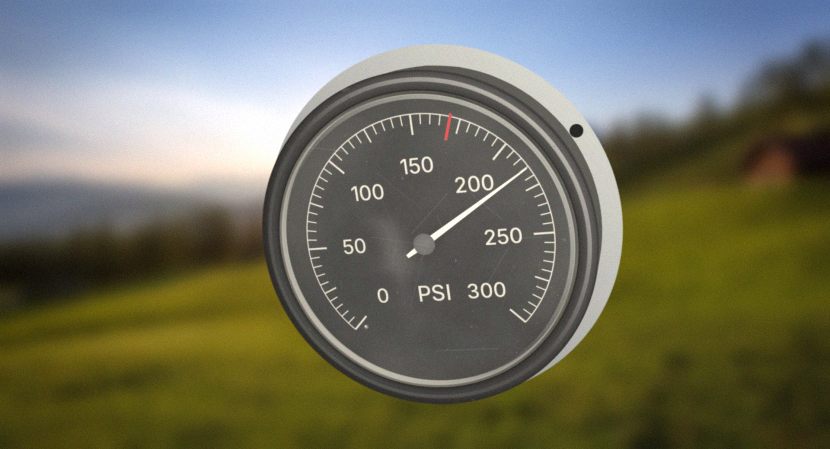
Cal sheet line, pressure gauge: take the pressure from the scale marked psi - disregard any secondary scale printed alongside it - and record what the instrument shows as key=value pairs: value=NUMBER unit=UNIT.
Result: value=215 unit=psi
